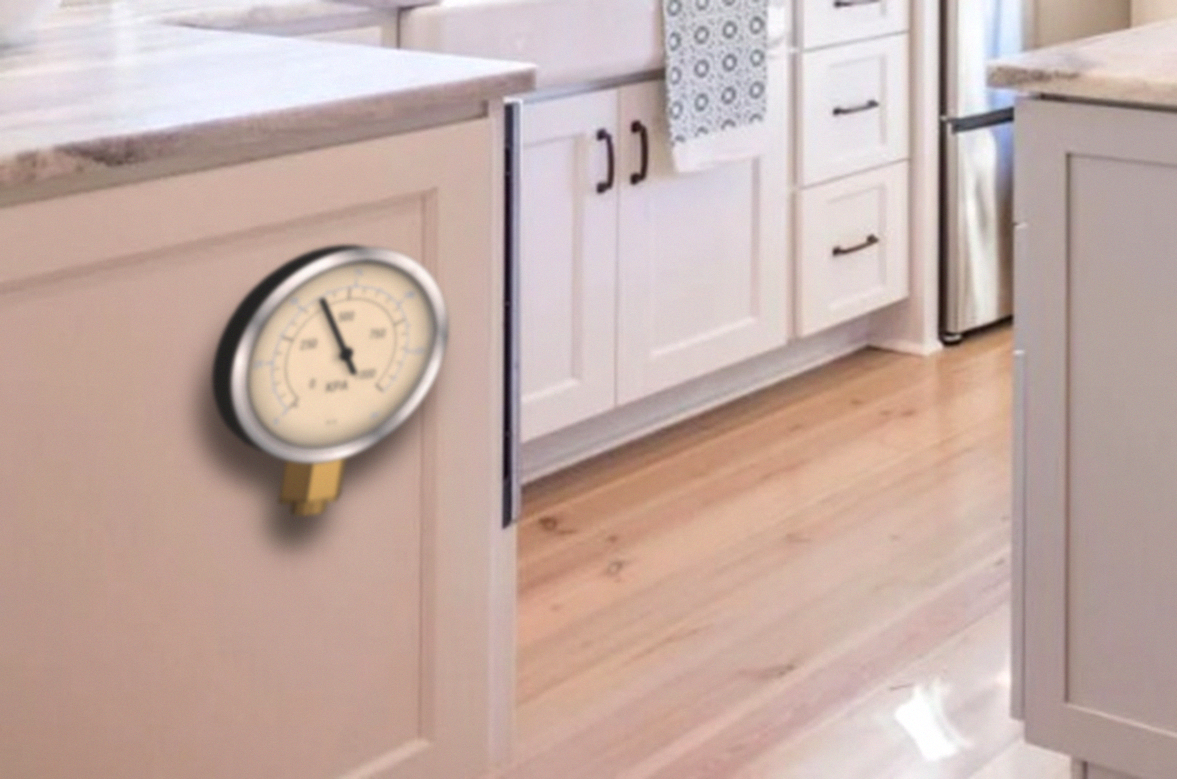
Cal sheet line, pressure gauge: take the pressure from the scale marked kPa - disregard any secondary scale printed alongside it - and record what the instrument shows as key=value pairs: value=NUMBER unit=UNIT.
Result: value=400 unit=kPa
